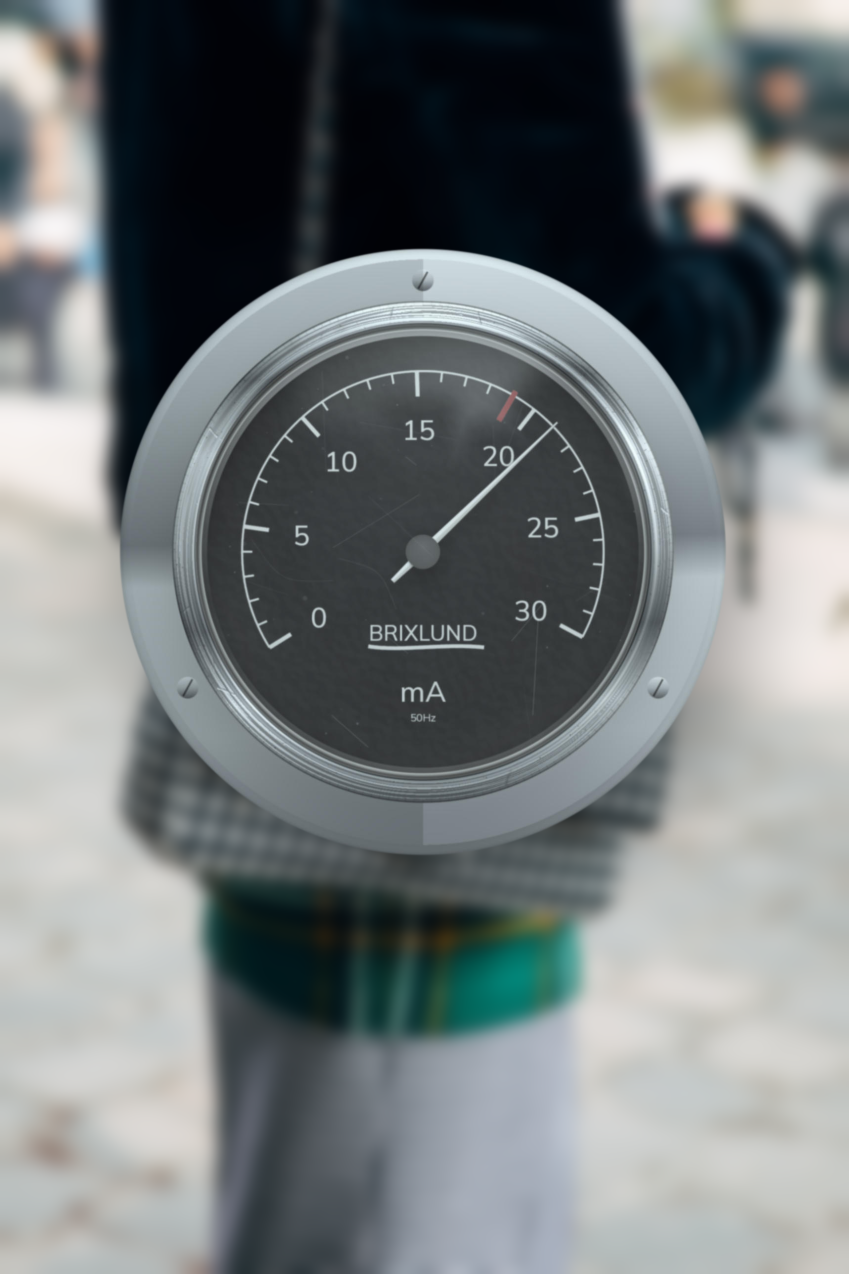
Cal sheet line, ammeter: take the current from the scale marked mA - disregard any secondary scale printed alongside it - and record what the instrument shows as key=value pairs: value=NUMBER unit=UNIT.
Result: value=21 unit=mA
